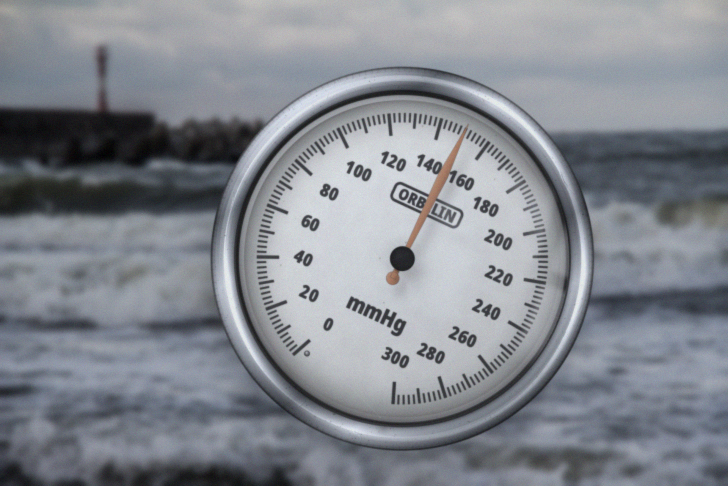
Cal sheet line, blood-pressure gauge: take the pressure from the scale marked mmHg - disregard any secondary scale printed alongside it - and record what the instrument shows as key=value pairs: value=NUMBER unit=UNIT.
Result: value=150 unit=mmHg
